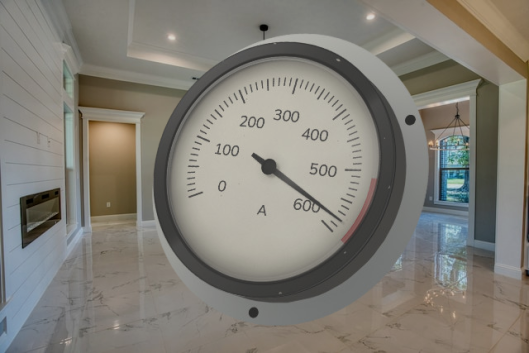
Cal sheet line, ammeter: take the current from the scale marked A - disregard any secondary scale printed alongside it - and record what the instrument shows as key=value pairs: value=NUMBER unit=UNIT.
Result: value=580 unit=A
